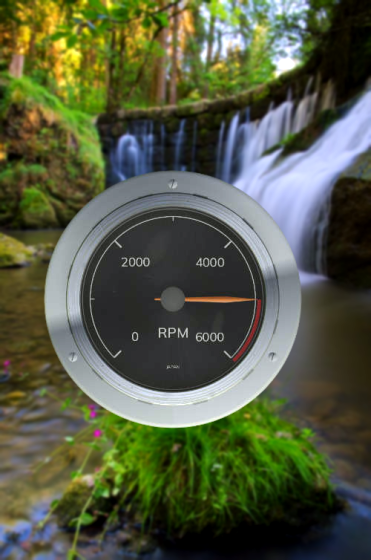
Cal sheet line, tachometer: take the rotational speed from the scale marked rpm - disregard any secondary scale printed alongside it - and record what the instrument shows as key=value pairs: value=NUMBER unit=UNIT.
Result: value=5000 unit=rpm
